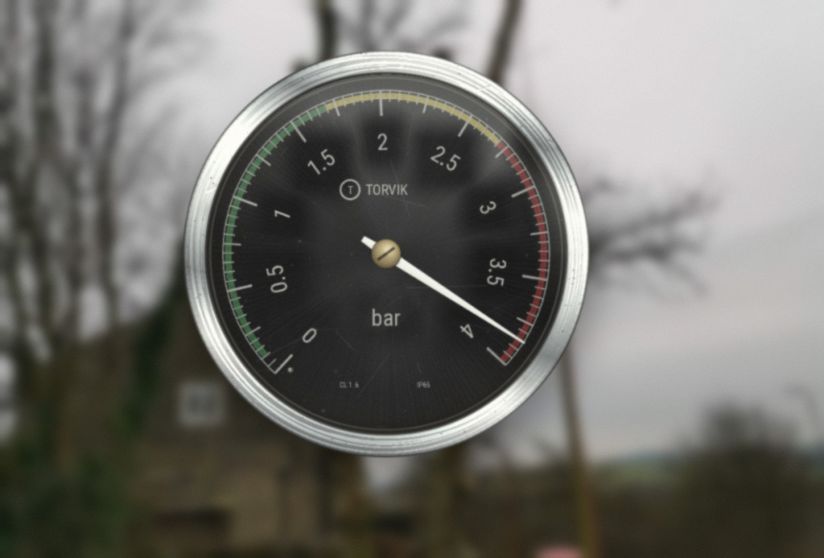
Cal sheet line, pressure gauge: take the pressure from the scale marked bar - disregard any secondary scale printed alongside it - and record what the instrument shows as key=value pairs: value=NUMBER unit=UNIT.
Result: value=3.85 unit=bar
